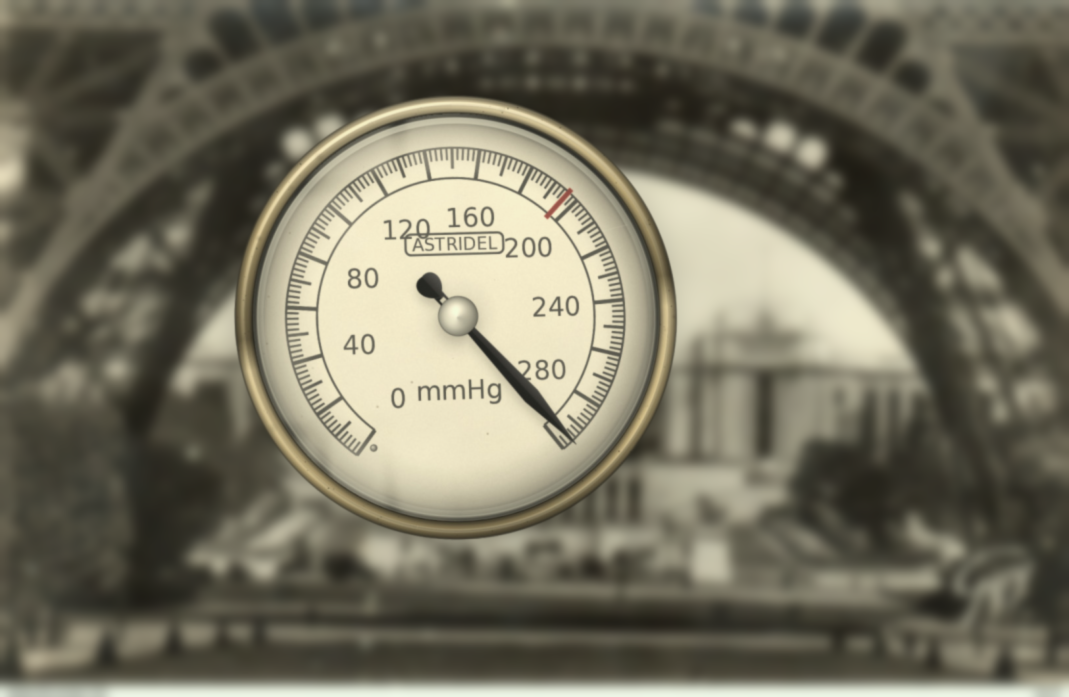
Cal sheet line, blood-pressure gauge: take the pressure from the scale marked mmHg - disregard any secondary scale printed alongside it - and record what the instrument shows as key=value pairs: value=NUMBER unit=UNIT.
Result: value=296 unit=mmHg
